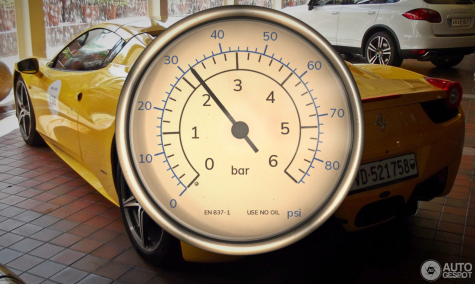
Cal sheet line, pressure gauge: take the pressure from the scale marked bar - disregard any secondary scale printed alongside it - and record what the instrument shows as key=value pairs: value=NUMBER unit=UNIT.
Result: value=2.2 unit=bar
